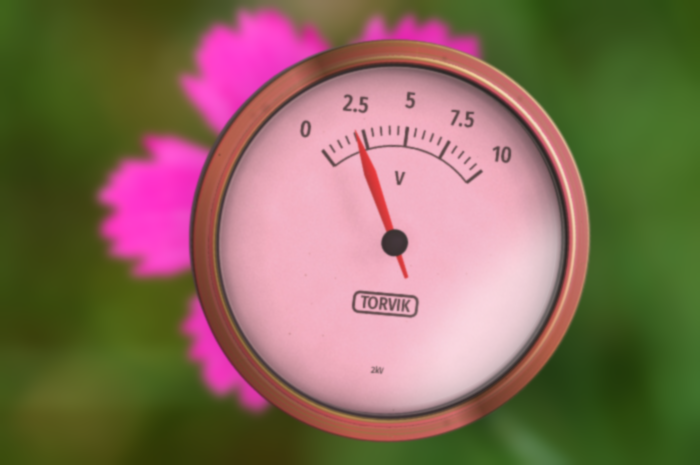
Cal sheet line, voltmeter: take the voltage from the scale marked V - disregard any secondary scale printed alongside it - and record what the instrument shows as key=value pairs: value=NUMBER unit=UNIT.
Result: value=2 unit=V
